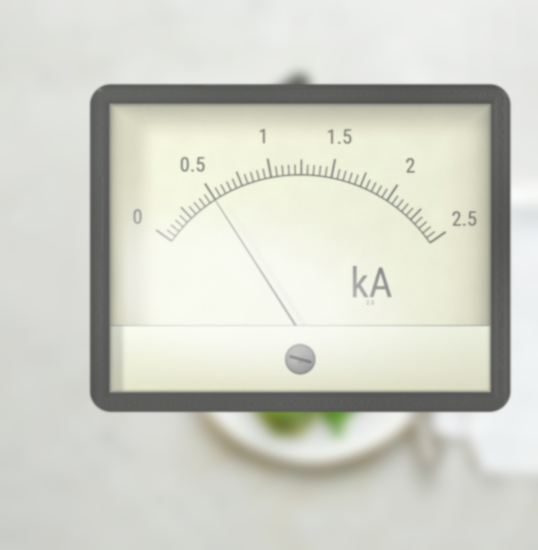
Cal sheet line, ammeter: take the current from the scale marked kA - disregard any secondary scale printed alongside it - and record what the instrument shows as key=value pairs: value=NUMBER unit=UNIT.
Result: value=0.5 unit=kA
